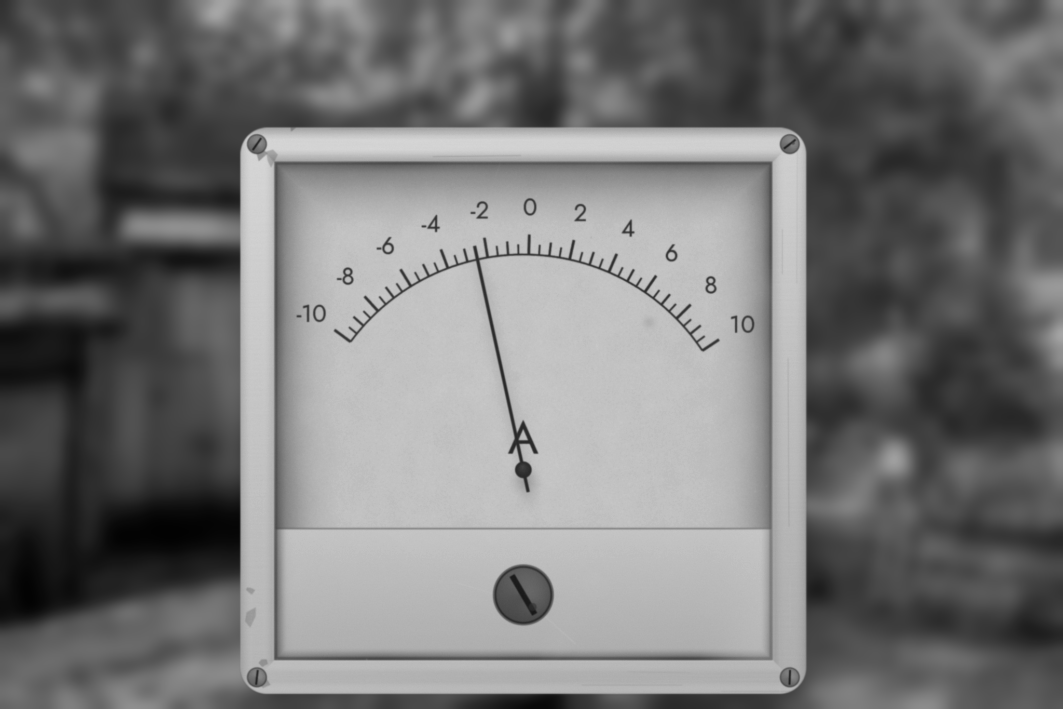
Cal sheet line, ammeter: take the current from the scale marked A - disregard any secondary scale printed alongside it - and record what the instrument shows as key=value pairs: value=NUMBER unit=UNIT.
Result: value=-2.5 unit=A
